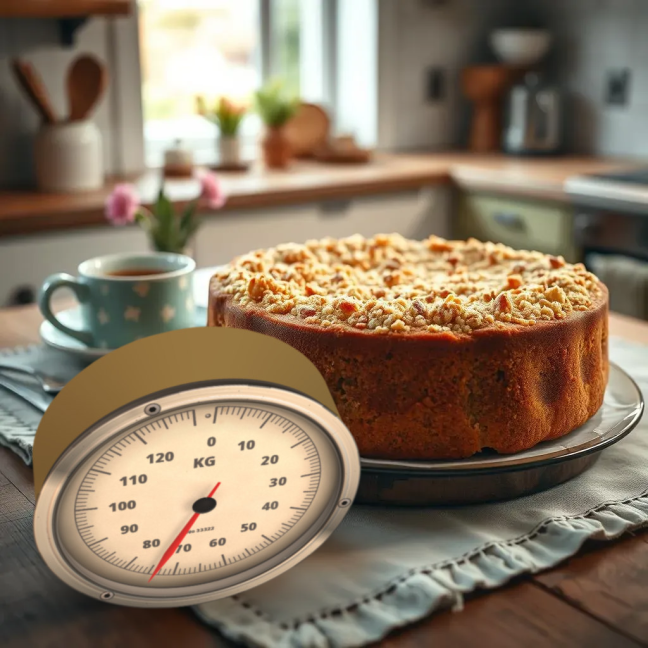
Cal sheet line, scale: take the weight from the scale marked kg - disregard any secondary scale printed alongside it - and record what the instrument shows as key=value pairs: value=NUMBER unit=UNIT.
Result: value=75 unit=kg
